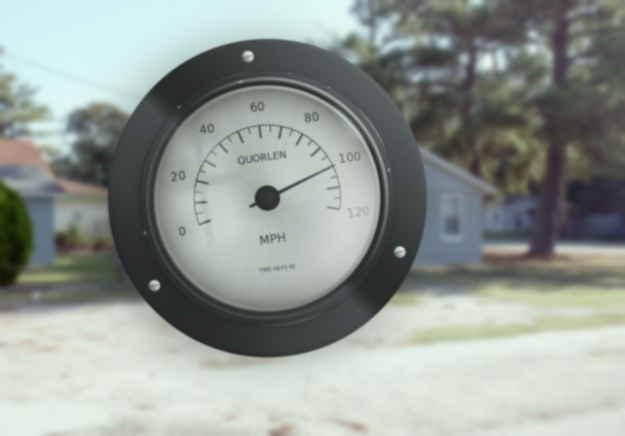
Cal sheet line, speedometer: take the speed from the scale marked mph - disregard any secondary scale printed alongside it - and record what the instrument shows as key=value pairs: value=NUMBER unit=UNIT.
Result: value=100 unit=mph
